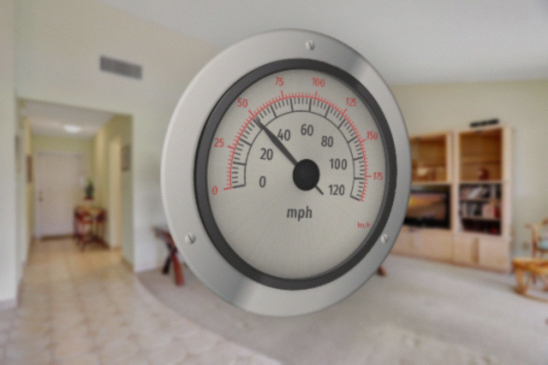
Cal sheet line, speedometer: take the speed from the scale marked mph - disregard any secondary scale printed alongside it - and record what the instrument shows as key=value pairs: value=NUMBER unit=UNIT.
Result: value=30 unit=mph
